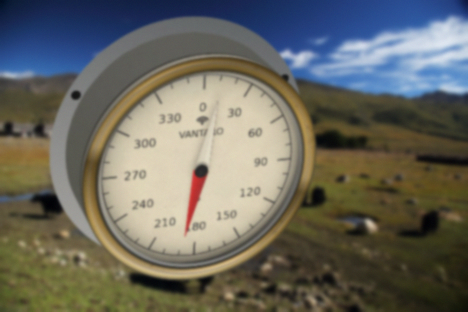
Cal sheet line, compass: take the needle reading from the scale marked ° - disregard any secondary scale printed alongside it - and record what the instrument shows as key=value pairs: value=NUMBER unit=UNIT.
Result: value=190 unit=°
